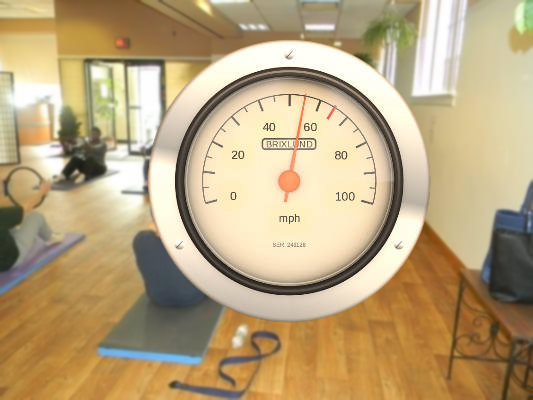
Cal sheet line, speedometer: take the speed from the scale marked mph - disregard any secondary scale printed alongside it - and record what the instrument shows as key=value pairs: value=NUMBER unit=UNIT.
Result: value=55 unit=mph
